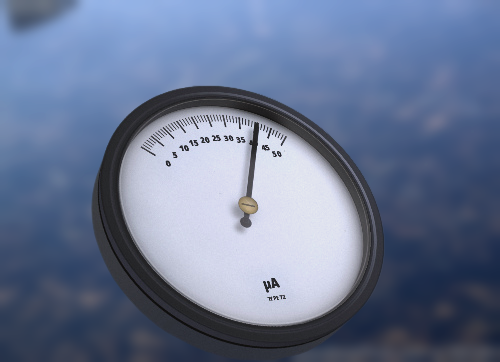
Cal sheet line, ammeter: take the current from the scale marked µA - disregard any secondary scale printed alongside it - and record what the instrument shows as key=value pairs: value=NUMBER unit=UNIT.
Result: value=40 unit=µA
